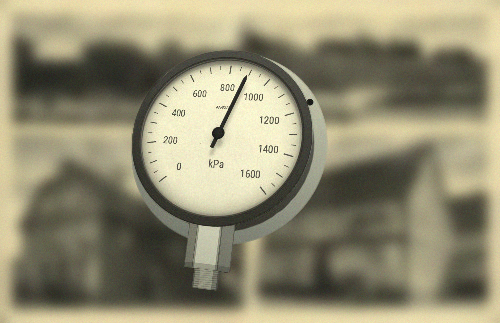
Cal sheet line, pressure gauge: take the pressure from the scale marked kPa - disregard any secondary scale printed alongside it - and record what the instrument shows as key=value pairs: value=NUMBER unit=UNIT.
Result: value=900 unit=kPa
